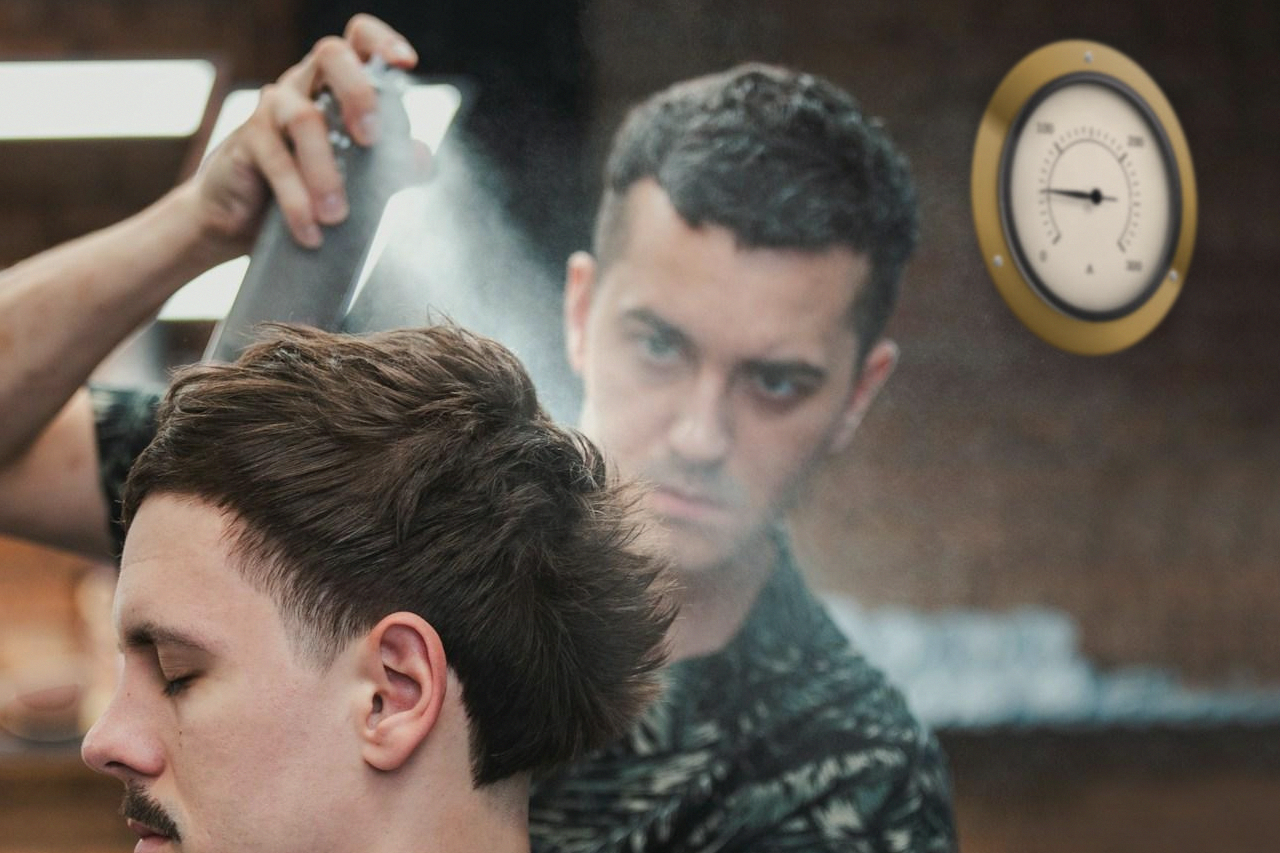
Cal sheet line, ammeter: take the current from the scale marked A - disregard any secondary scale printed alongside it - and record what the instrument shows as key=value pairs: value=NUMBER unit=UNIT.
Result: value=50 unit=A
